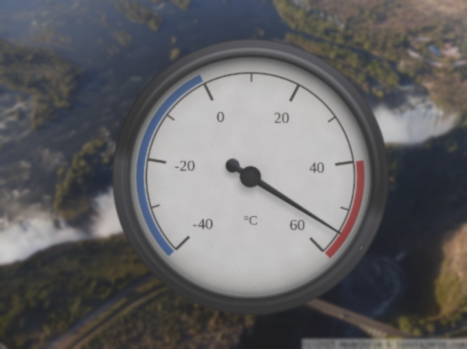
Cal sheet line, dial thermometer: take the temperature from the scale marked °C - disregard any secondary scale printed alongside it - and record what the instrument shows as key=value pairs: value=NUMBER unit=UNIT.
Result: value=55 unit=°C
